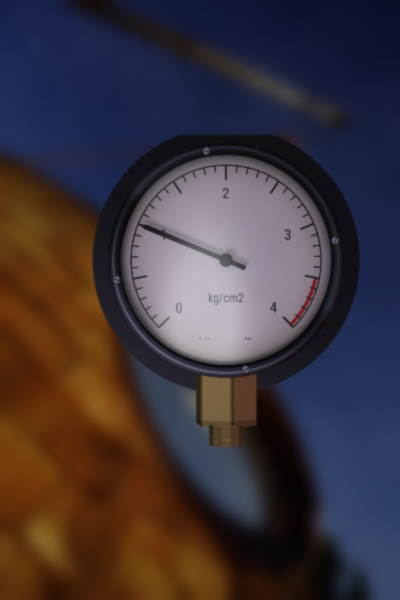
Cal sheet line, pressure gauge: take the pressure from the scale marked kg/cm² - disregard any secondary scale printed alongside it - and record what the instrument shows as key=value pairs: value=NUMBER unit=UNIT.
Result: value=1 unit=kg/cm²
